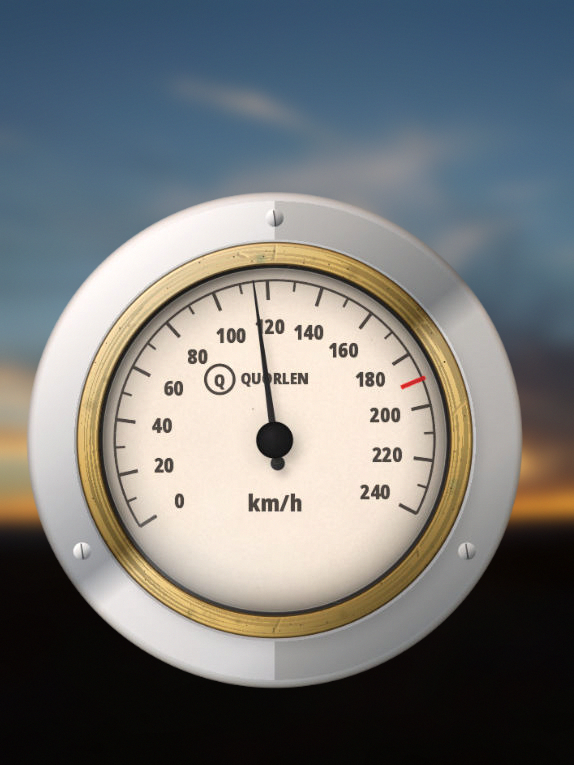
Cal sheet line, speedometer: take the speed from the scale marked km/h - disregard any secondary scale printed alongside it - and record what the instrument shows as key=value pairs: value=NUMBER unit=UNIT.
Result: value=115 unit=km/h
